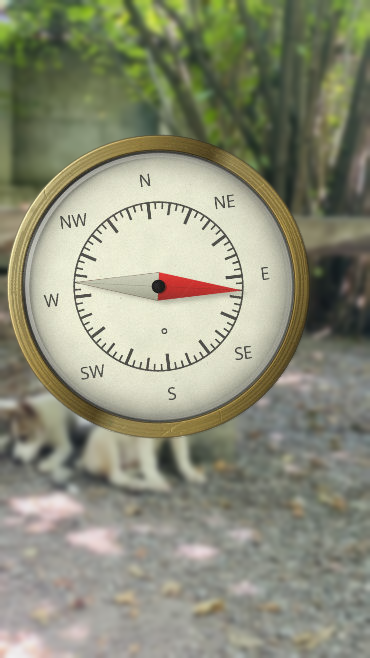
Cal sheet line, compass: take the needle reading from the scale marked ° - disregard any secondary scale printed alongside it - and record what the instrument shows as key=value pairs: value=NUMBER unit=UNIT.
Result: value=100 unit=°
